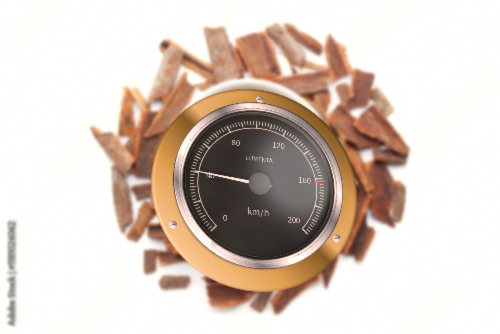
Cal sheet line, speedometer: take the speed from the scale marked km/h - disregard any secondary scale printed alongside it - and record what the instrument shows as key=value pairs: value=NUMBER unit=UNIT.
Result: value=40 unit=km/h
